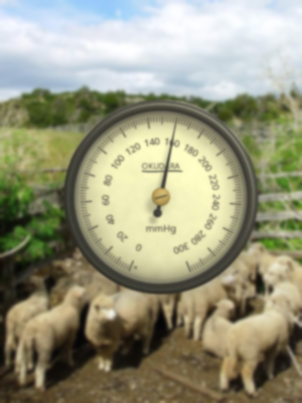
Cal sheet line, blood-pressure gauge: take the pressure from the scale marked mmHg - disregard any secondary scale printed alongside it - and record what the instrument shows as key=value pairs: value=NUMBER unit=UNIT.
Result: value=160 unit=mmHg
